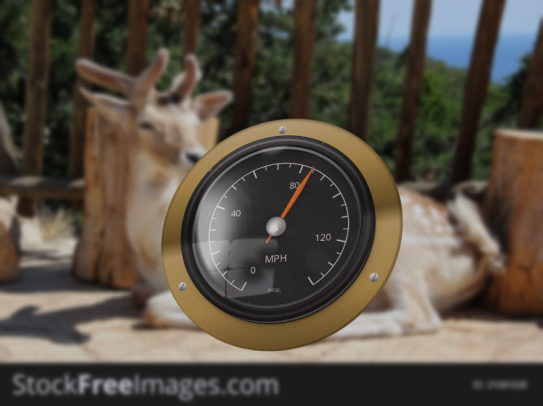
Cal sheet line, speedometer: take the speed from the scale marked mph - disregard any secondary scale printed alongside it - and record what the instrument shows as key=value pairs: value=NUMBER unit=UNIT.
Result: value=85 unit=mph
